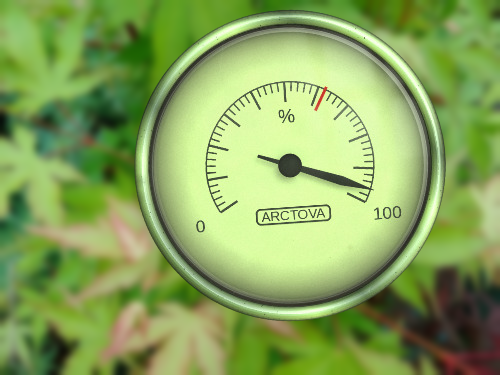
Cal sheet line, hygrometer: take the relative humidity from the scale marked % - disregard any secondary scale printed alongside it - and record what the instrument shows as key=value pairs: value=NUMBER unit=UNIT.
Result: value=96 unit=%
